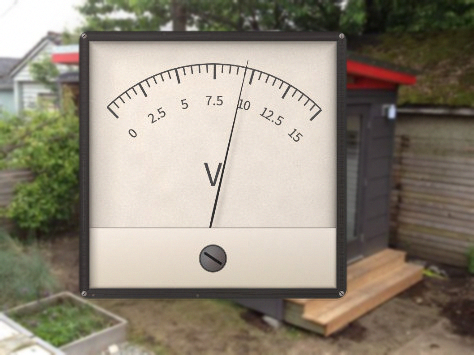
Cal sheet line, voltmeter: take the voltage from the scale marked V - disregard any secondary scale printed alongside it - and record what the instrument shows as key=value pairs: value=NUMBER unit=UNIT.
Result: value=9.5 unit=V
